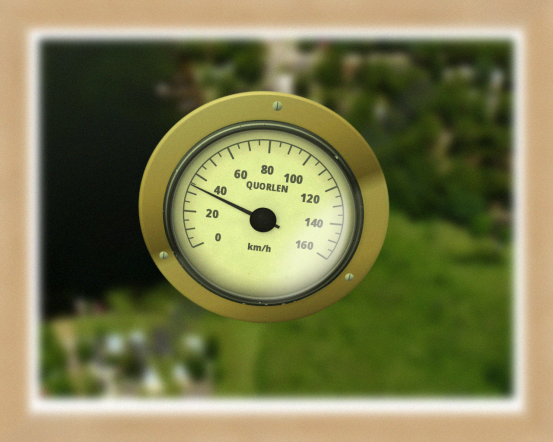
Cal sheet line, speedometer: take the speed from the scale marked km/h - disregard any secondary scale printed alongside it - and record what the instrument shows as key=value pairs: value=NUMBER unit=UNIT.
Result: value=35 unit=km/h
